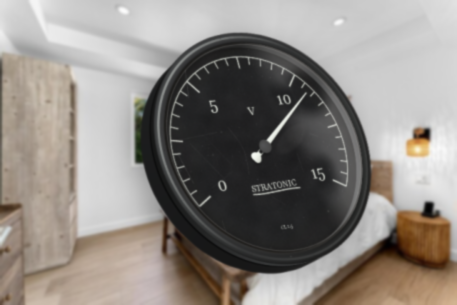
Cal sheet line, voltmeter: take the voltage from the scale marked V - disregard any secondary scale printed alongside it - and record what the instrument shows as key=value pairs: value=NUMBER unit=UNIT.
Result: value=10.75 unit=V
